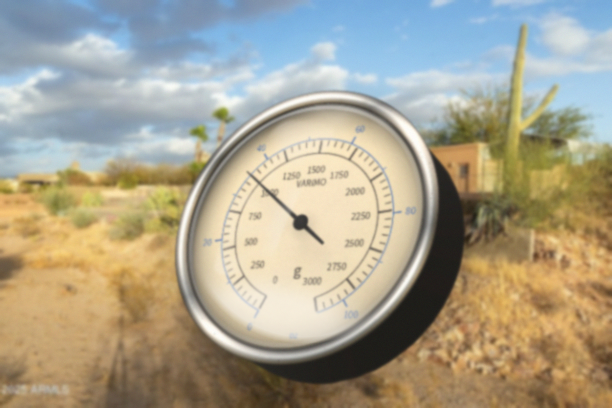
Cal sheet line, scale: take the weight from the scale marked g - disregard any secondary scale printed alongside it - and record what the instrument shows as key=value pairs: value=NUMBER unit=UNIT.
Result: value=1000 unit=g
